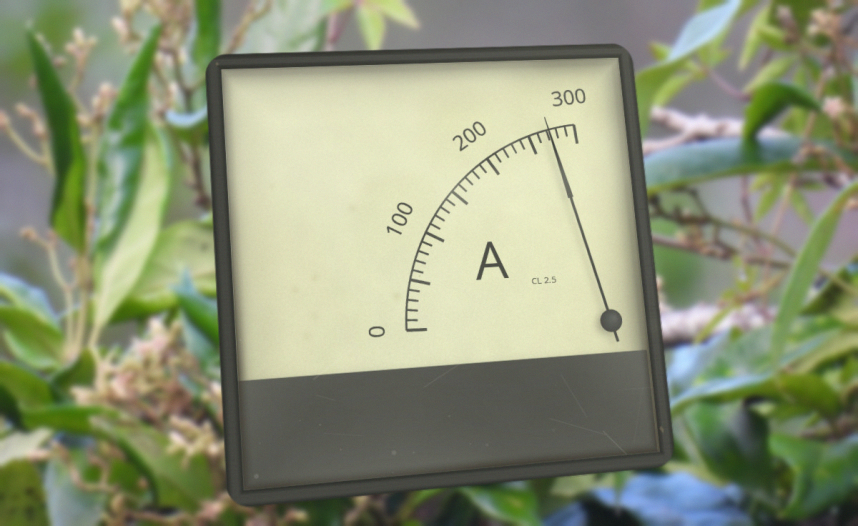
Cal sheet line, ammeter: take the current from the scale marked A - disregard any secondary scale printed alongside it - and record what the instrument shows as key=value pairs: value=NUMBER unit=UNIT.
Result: value=270 unit=A
